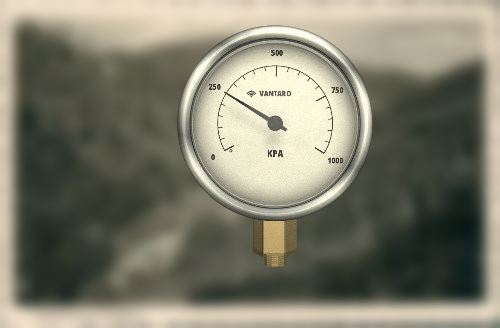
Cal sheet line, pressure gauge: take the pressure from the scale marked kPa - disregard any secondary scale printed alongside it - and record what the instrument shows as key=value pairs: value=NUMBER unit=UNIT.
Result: value=250 unit=kPa
